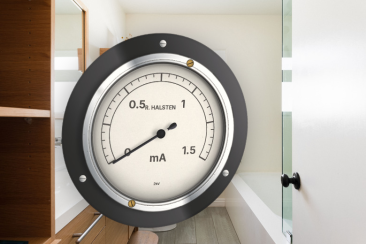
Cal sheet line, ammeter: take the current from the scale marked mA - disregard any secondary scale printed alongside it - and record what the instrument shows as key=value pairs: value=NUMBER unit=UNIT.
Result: value=0 unit=mA
